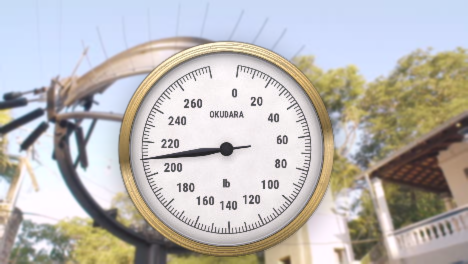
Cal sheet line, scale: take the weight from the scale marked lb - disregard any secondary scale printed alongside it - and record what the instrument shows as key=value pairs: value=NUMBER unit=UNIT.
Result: value=210 unit=lb
